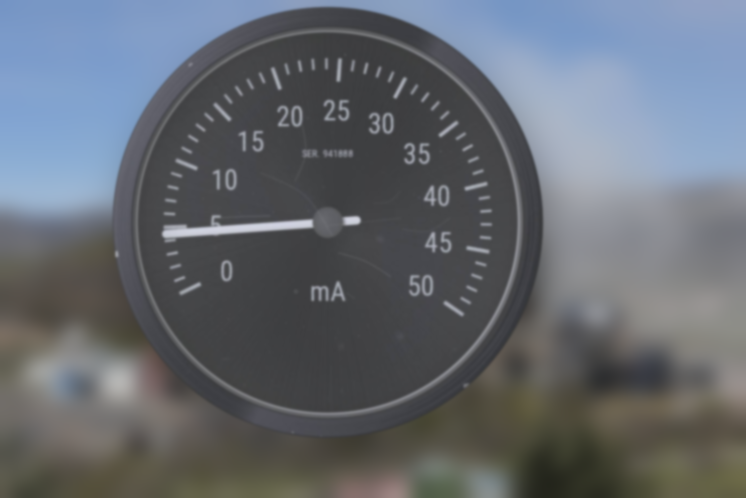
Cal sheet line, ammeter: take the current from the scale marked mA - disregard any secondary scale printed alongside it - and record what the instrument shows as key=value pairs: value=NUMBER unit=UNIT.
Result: value=4.5 unit=mA
